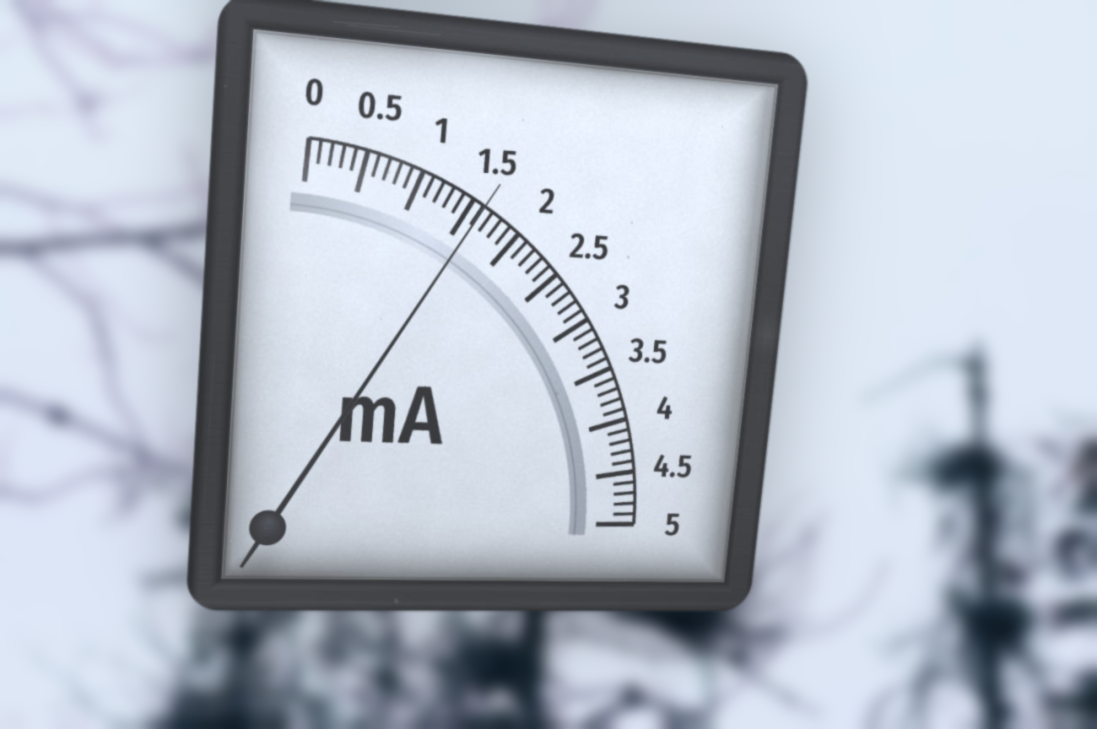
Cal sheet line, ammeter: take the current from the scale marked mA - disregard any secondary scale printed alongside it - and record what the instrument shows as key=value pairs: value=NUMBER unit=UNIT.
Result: value=1.6 unit=mA
